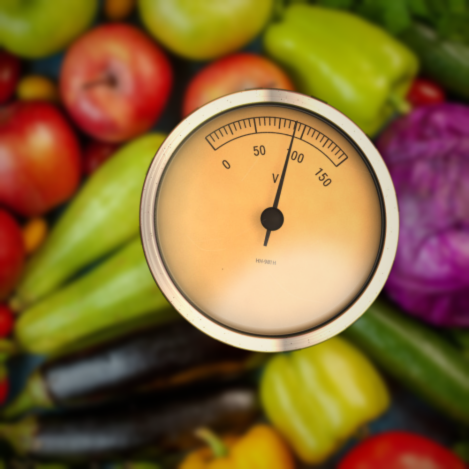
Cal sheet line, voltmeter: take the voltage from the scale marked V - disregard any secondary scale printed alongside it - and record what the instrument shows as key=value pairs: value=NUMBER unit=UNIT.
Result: value=90 unit=V
